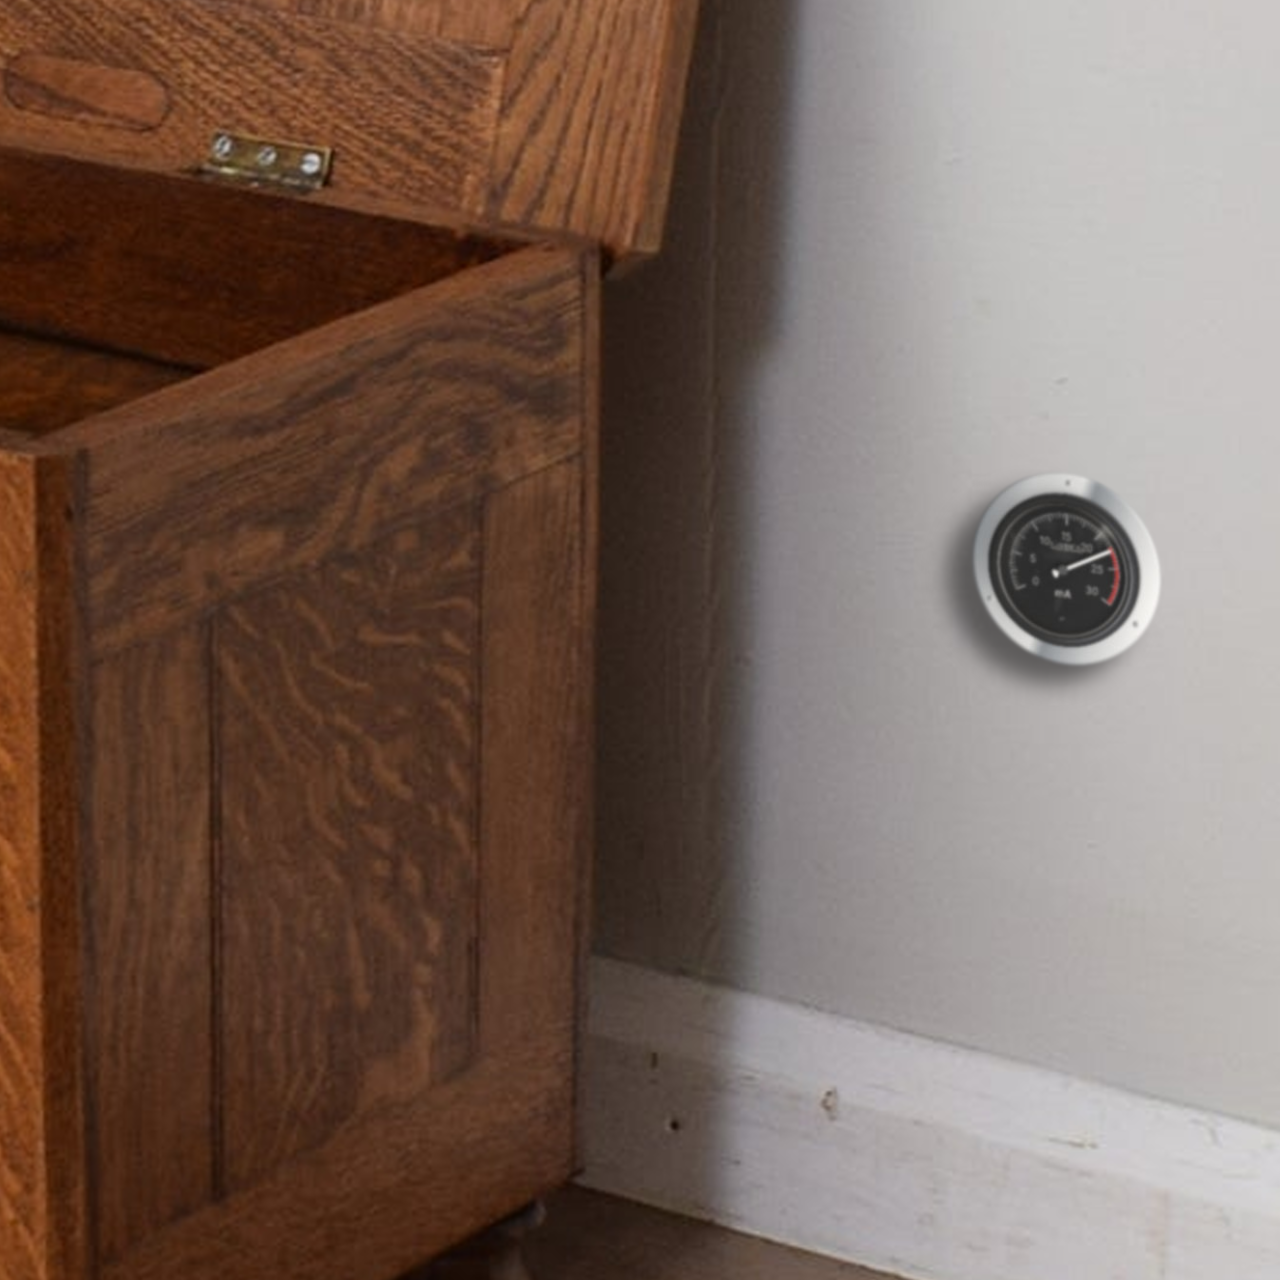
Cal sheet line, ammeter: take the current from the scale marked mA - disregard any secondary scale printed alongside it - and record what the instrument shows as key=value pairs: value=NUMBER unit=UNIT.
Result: value=22.5 unit=mA
